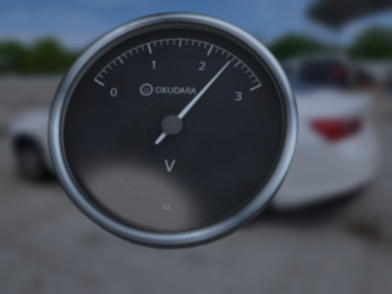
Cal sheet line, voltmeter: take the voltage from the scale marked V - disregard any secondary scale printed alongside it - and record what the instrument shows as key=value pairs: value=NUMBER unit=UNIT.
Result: value=2.4 unit=V
